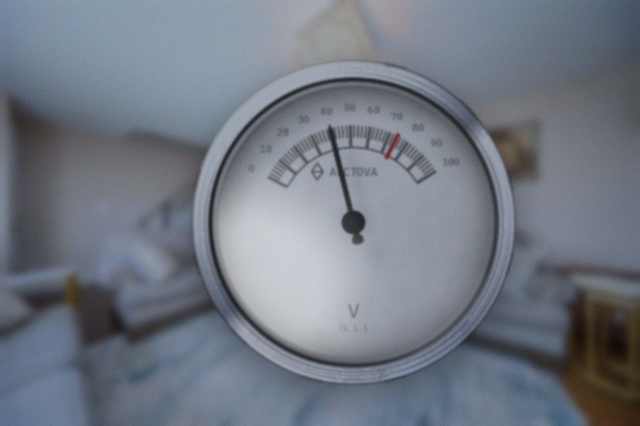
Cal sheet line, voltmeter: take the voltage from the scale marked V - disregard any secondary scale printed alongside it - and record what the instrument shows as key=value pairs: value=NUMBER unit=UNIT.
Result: value=40 unit=V
